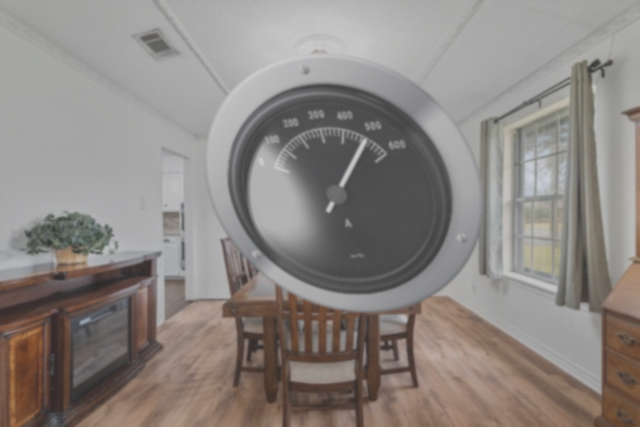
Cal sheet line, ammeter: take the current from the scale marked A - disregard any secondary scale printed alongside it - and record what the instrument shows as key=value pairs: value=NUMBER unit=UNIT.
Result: value=500 unit=A
